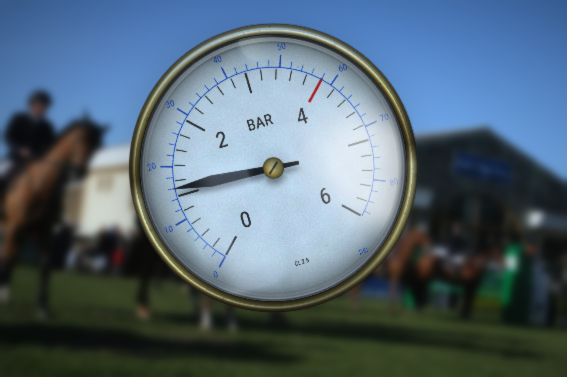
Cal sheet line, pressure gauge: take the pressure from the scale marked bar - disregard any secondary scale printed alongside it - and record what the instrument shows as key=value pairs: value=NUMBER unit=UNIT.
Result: value=1.1 unit=bar
